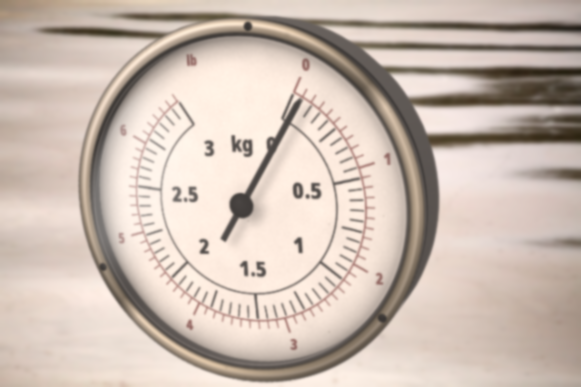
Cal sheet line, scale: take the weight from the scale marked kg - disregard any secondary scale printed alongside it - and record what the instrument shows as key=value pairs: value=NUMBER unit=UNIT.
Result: value=0.05 unit=kg
